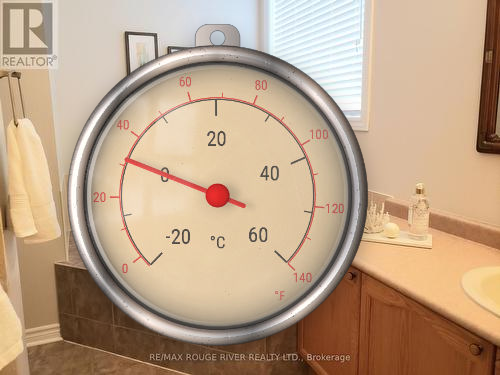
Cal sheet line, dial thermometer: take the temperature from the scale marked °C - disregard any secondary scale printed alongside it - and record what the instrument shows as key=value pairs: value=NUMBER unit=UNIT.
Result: value=0 unit=°C
